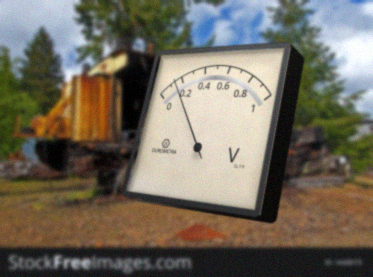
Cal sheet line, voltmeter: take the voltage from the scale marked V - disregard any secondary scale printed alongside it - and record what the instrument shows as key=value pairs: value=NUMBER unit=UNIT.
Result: value=0.15 unit=V
